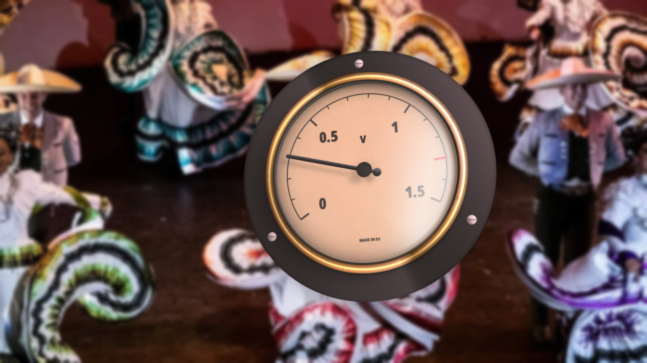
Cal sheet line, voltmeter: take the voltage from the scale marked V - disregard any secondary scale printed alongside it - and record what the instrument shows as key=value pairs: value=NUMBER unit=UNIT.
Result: value=0.3 unit=V
